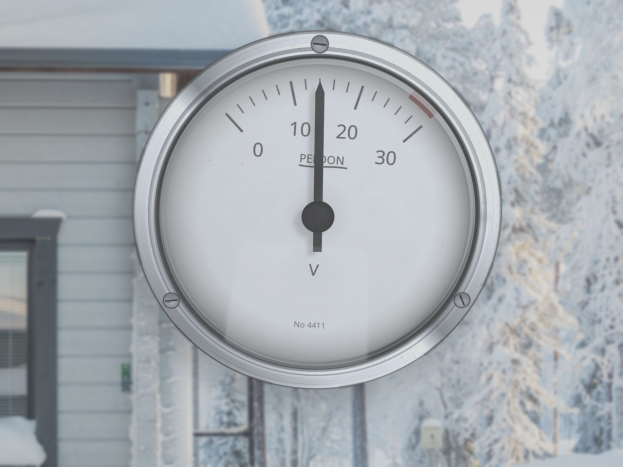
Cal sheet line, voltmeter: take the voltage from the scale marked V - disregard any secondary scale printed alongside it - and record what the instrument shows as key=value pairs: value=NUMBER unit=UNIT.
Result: value=14 unit=V
